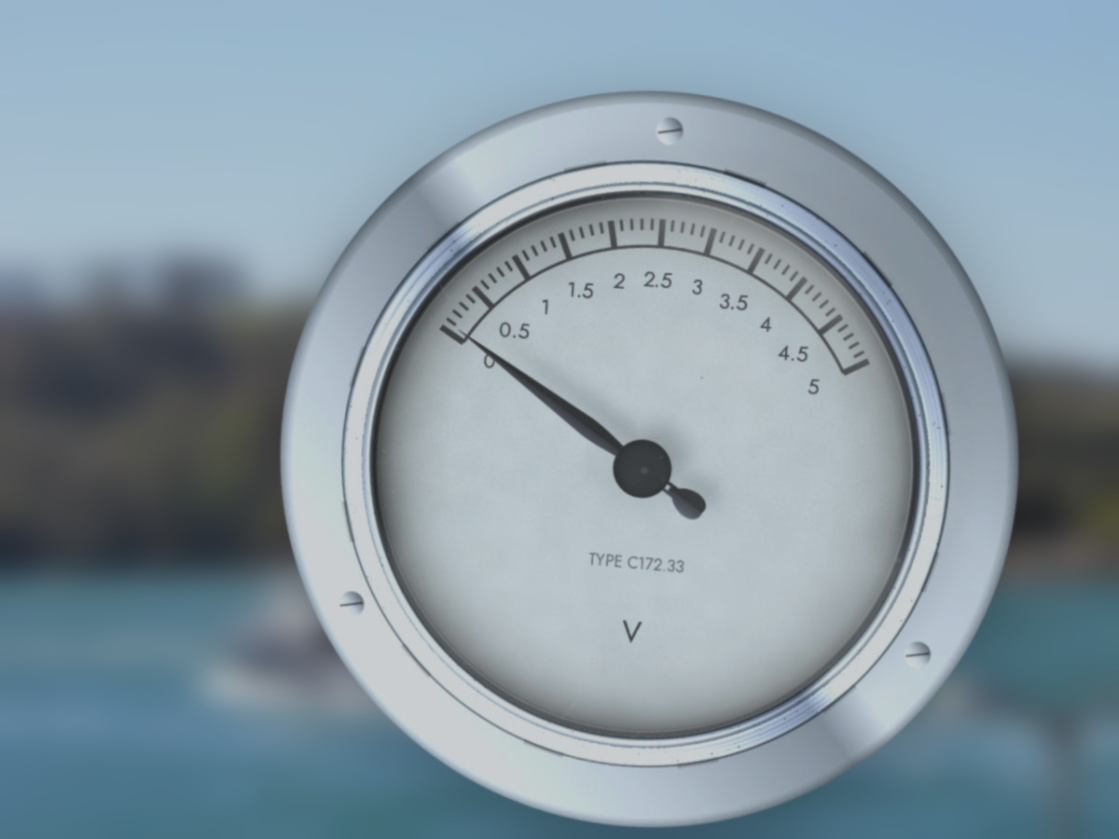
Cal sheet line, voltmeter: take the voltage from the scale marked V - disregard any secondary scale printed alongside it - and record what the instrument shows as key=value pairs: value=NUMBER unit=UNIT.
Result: value=0.1 unit=V
